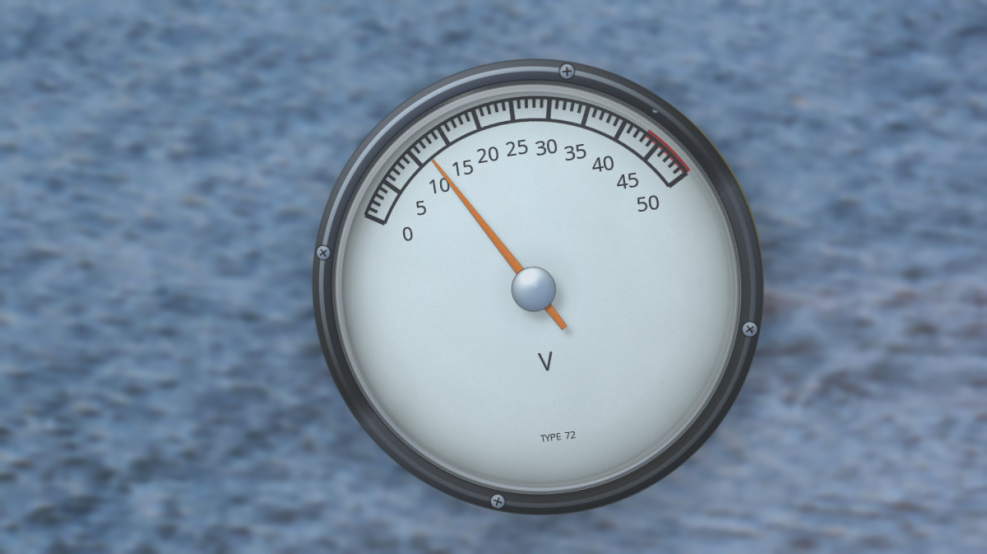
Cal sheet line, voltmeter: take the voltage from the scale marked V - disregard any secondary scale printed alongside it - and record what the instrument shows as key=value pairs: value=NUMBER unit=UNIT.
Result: value=12 unit=V
